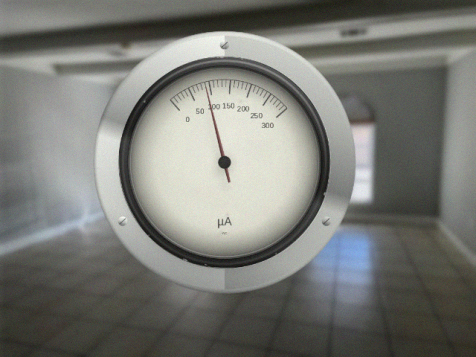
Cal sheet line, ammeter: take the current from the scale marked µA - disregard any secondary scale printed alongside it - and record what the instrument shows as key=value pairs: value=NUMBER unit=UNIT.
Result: value=90 unit=µA
